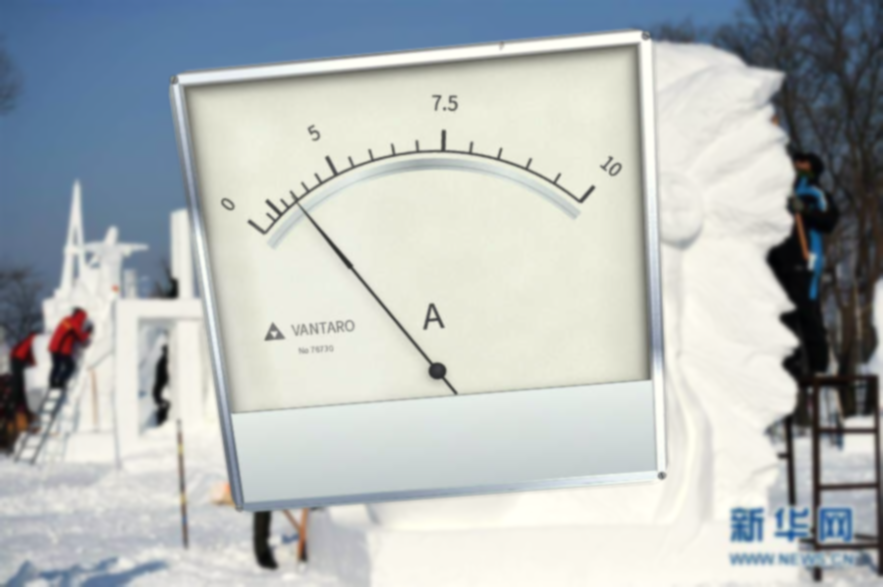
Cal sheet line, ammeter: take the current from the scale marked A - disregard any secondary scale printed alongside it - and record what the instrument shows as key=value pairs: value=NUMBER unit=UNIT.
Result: value=3.5 unit=A
